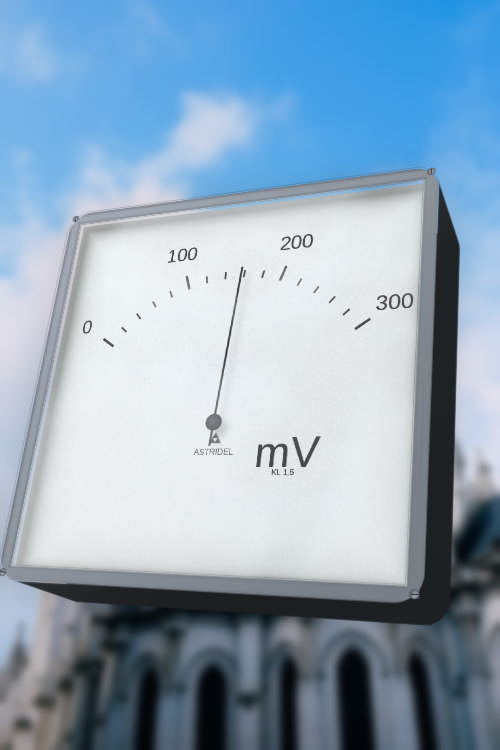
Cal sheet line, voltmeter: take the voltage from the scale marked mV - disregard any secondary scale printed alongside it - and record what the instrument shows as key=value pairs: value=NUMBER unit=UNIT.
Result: value=160 unit=mV
